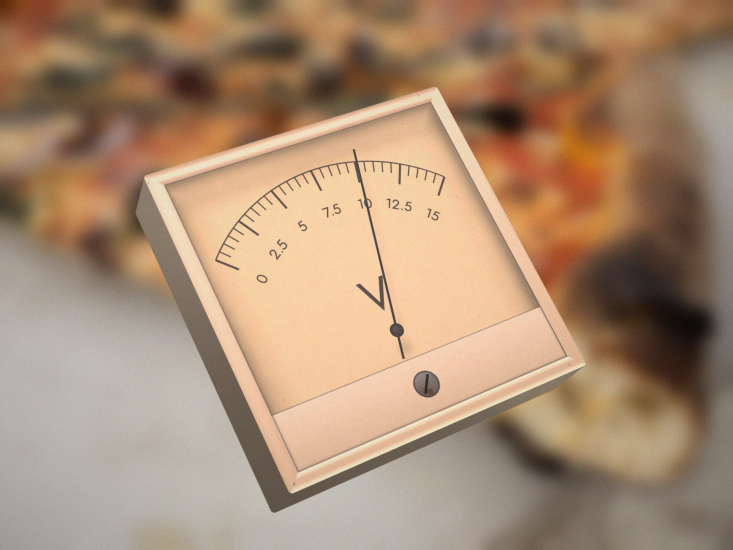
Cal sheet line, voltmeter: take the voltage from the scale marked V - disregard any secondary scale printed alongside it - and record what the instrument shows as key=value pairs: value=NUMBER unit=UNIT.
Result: value=10 unit=V
